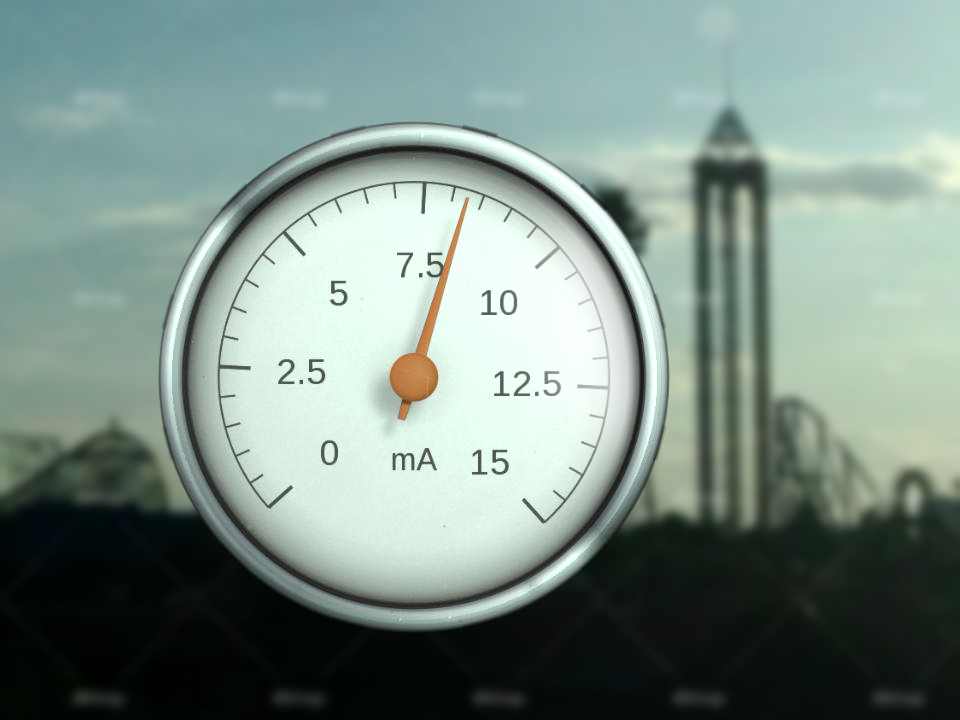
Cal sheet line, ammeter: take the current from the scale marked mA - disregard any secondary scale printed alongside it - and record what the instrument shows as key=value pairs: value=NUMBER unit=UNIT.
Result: value=8.25 unit=mA
